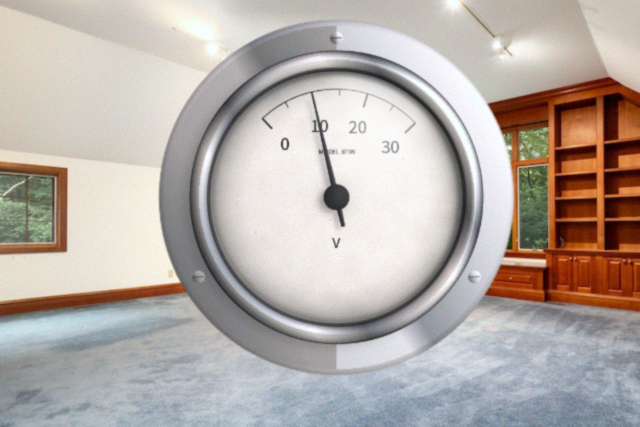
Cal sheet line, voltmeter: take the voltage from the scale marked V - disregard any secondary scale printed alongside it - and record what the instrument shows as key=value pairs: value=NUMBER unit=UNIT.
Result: value=10 unit=V
